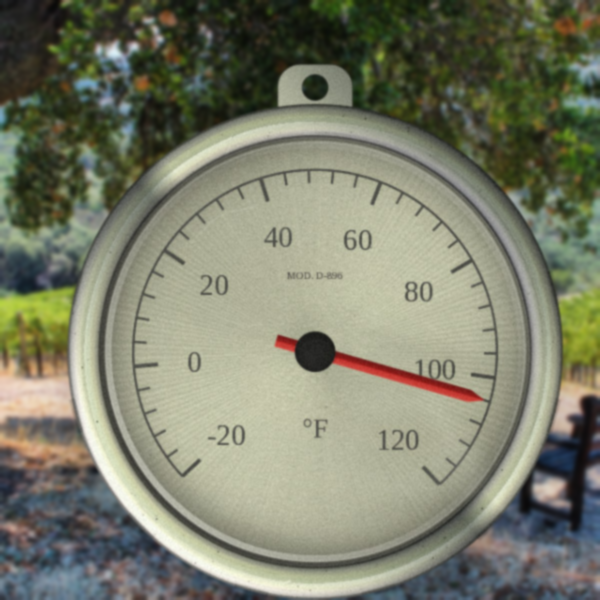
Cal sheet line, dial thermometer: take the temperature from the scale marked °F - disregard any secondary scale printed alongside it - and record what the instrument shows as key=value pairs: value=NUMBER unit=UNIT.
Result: value=104 unit=°F
